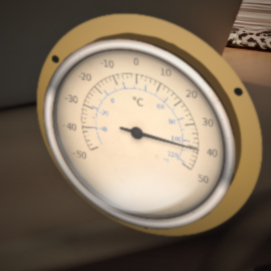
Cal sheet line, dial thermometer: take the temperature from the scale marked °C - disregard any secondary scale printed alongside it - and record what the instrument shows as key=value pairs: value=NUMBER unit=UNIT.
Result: value=40 unit=°C
